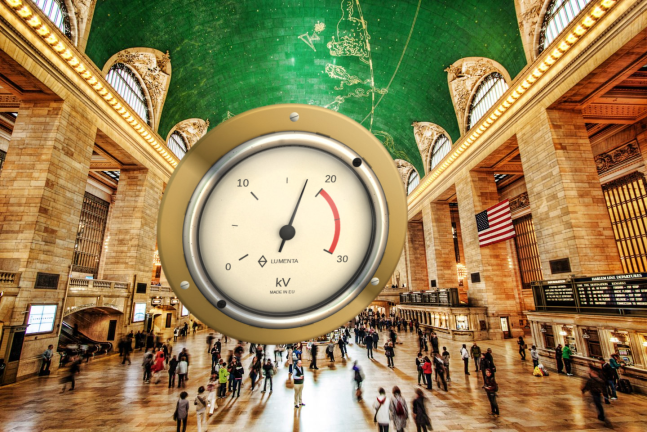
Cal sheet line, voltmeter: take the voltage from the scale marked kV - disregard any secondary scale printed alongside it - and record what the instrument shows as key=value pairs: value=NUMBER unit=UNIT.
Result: value=17.5 unit=kV
